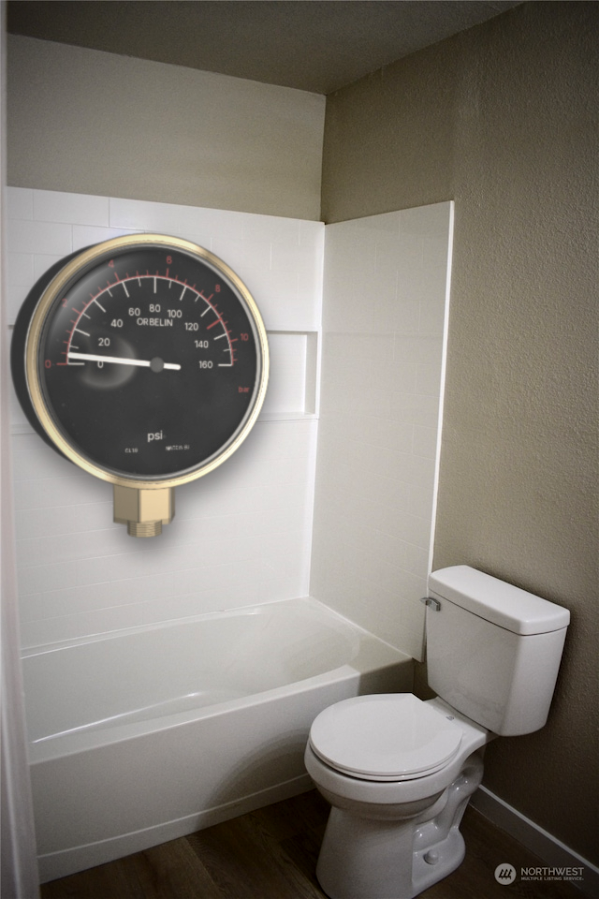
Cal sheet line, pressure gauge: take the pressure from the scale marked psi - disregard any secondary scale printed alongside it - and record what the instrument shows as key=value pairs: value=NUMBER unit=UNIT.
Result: value=5 unit=psi
